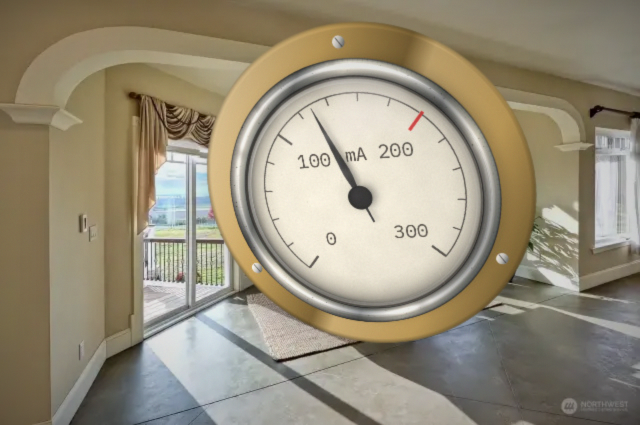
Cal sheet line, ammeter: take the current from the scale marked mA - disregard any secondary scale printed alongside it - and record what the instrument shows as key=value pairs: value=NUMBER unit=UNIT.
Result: value=130 unit=mA
